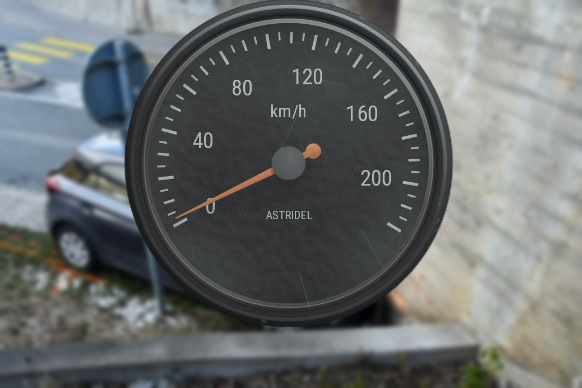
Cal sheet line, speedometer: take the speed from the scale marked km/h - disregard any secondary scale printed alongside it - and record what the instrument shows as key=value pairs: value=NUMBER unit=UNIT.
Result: value=2.5 unit=km/h
